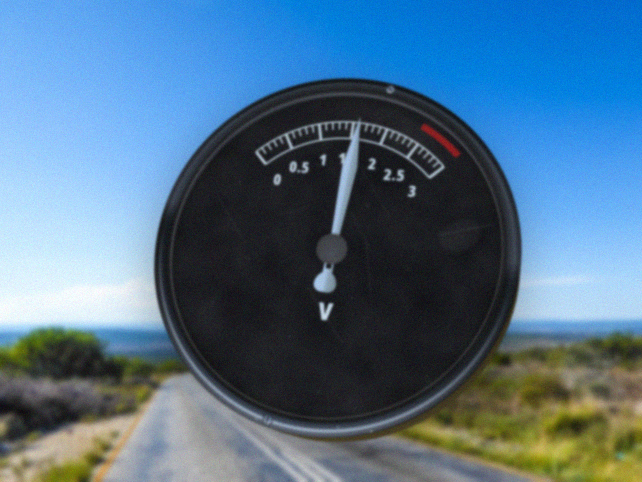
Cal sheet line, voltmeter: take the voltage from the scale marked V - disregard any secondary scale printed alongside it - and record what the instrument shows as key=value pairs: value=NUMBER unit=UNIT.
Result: value=1.6 unit=V
